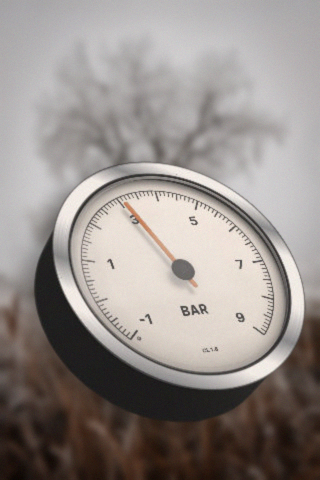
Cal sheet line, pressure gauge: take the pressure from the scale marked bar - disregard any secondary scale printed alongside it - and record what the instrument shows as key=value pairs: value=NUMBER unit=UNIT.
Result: value=3 unit=bar
